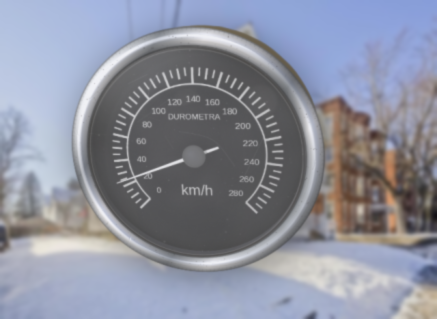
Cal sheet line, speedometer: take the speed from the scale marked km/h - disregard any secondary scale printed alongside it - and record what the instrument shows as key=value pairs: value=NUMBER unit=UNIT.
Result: value=25 unit=km/h
